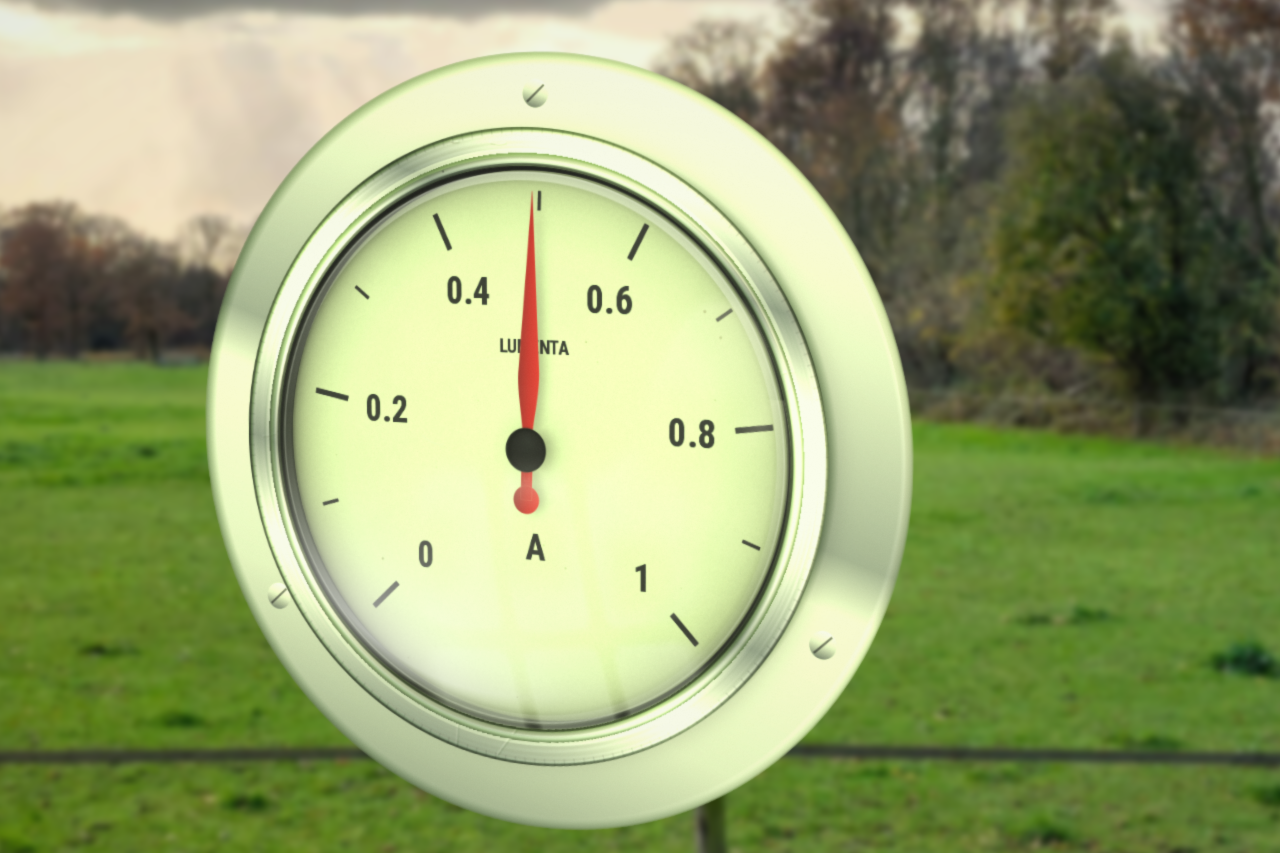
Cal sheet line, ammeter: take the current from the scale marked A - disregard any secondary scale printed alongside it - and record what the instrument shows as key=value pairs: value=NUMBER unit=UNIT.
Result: value=0.5 unit=A
